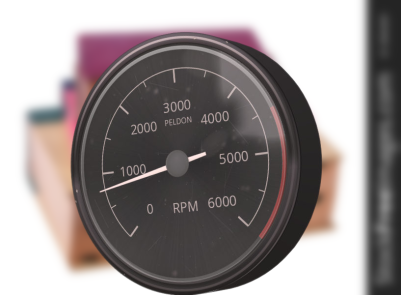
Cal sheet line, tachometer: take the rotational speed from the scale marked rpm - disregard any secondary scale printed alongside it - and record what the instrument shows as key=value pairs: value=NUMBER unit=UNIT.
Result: value=750 unit=rpm
